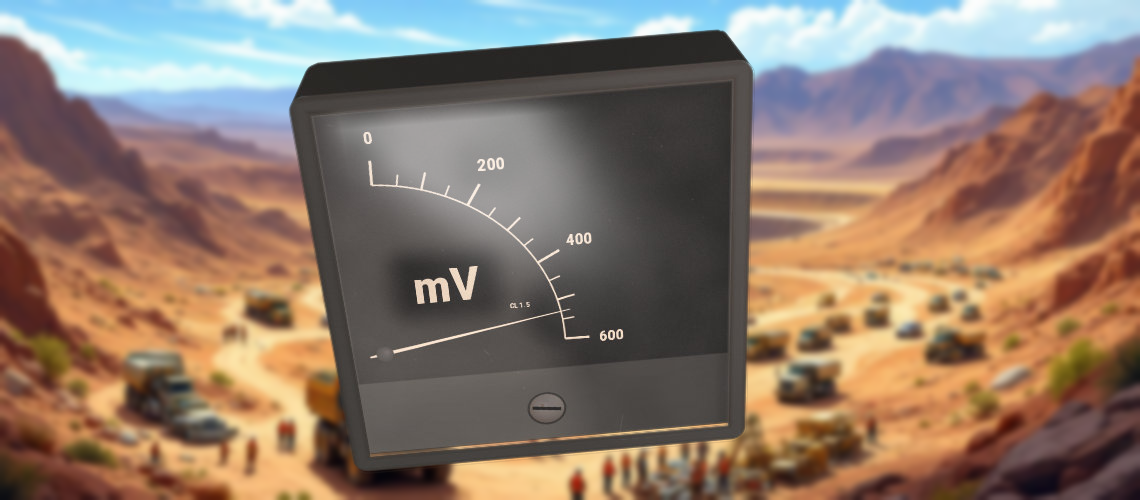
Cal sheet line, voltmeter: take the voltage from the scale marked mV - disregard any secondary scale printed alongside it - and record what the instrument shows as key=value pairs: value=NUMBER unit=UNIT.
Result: value=525 unit=mV
